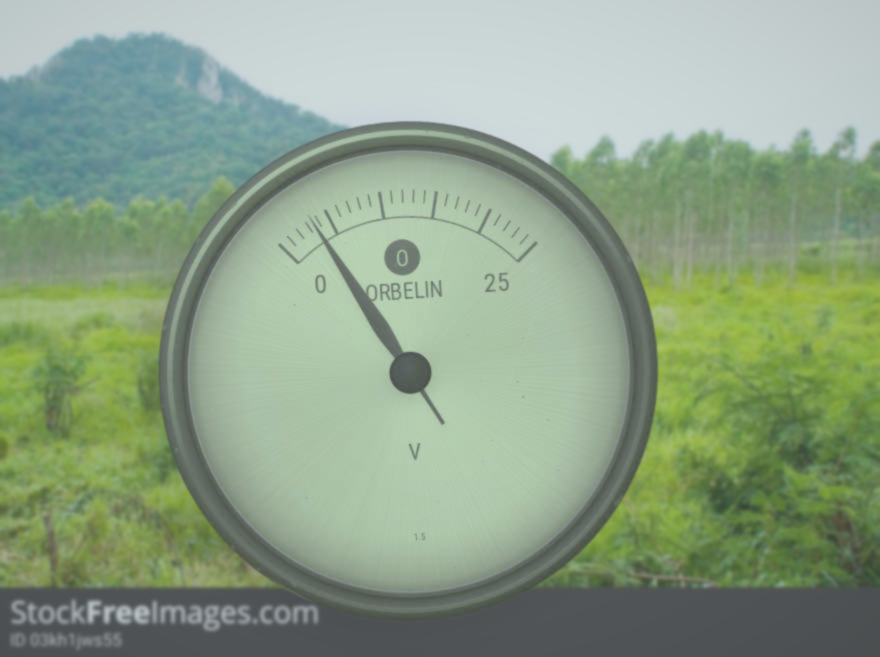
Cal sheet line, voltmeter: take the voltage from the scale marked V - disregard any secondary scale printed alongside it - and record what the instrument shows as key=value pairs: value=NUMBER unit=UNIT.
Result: value=3.5 unit=V
